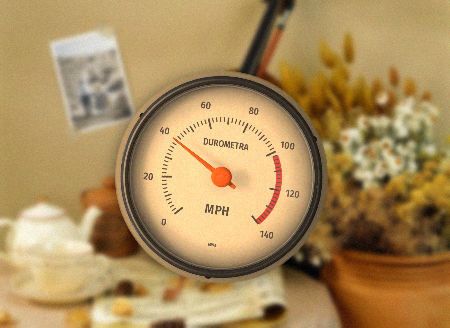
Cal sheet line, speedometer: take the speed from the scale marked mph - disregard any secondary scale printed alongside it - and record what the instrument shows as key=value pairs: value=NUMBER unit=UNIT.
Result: value=40 unit=mph
